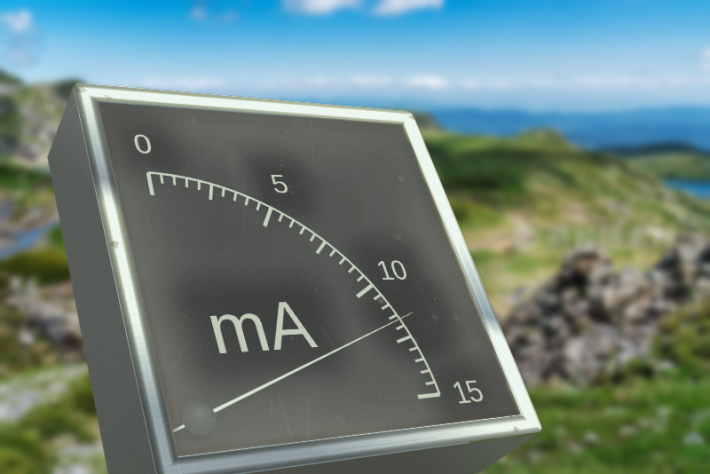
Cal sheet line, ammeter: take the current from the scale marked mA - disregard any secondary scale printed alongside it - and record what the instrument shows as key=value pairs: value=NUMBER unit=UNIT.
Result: value=11.75 unit=mA
